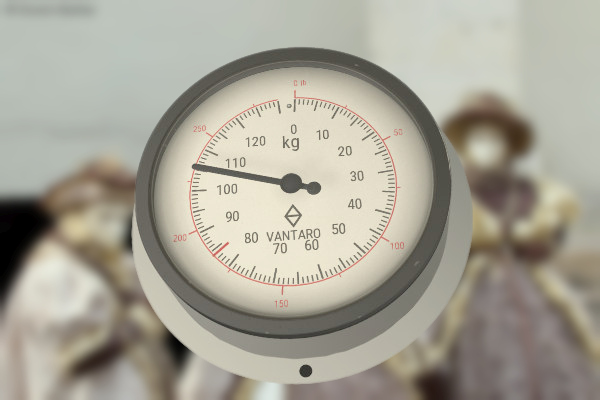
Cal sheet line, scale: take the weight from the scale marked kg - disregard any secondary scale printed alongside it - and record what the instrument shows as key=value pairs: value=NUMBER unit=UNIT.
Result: value=105 unit=kg
